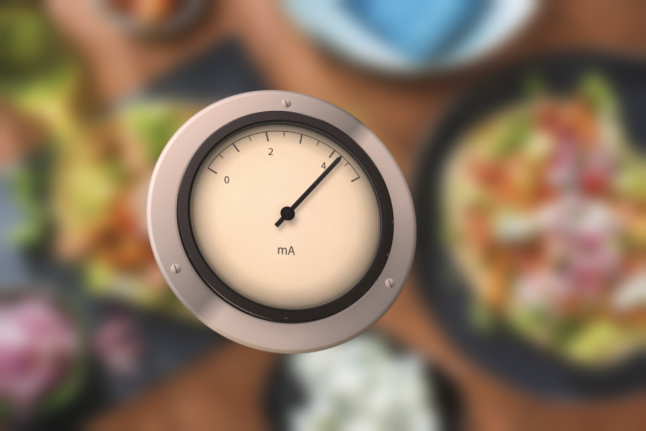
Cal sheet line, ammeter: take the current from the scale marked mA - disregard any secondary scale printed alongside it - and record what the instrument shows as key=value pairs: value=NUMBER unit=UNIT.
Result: value=4.25 unit=mA
